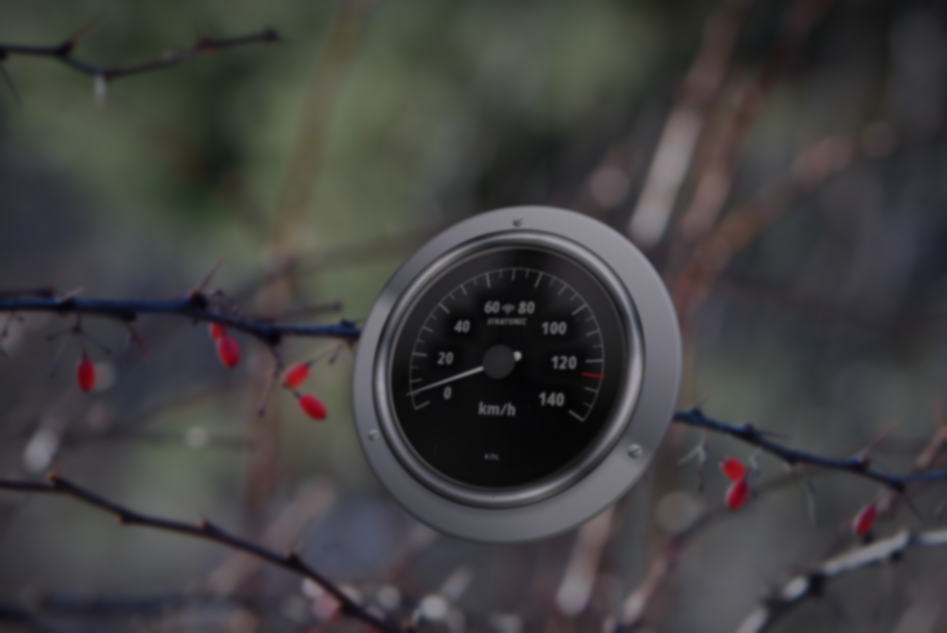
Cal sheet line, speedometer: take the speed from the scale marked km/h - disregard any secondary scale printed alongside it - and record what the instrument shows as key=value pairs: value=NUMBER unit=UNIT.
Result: value=5 unit=km/h
